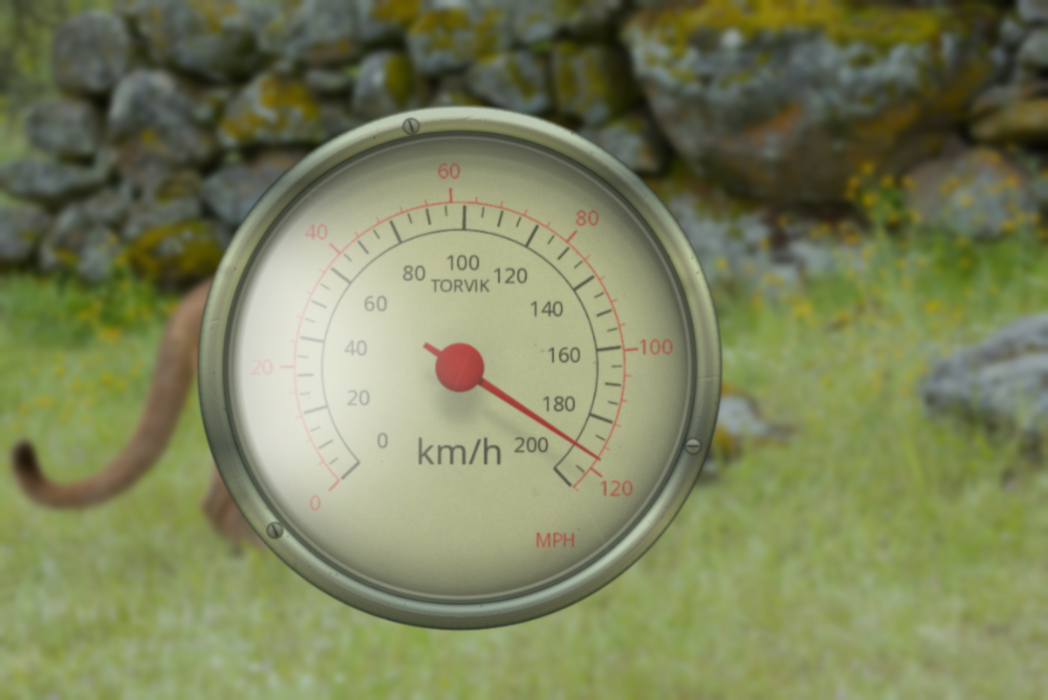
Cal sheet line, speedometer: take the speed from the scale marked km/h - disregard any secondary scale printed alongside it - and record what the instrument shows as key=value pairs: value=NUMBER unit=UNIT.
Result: value=190 unit=km/h
